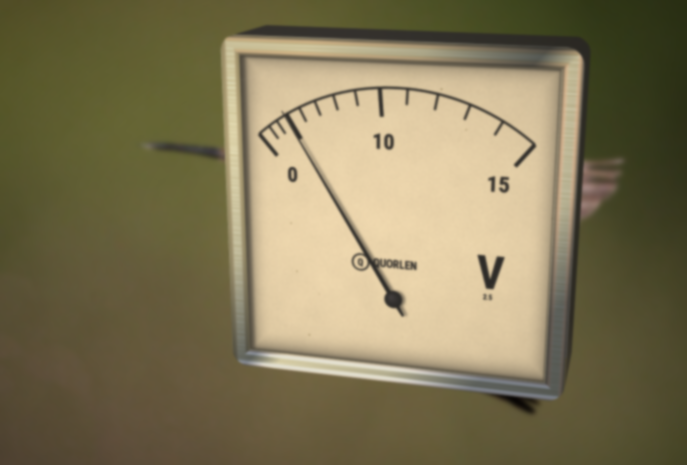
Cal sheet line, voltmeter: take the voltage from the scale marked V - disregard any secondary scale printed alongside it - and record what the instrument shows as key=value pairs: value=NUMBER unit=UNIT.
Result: value=5 unit=V
